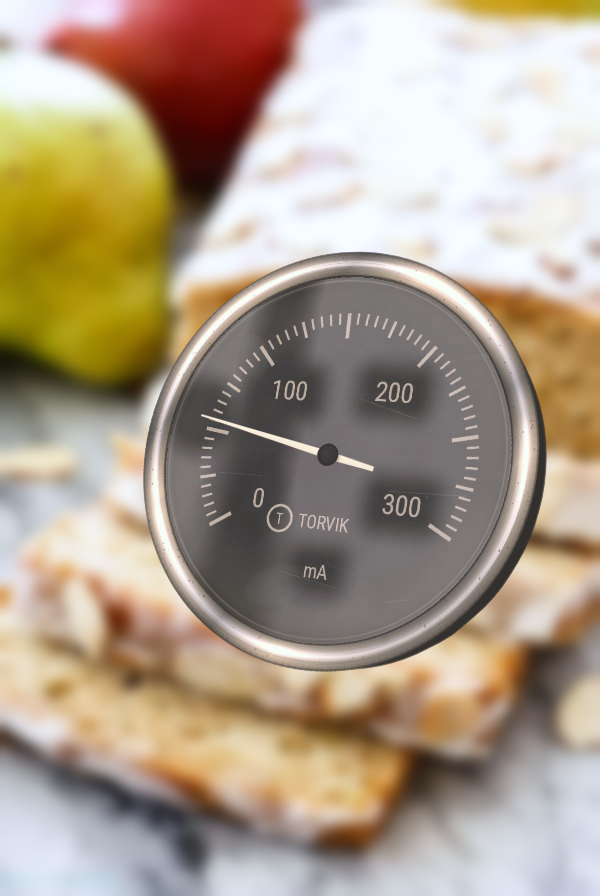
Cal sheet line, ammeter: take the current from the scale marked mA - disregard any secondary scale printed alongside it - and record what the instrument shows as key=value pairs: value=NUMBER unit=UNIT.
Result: value=55 unit=mA
